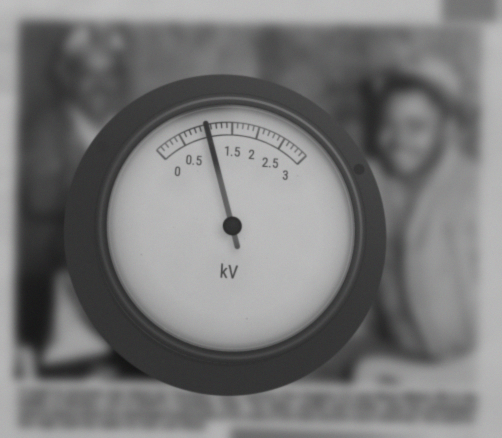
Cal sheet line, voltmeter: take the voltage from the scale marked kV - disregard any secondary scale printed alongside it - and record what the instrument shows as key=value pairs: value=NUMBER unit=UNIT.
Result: value=1 unit=kV
